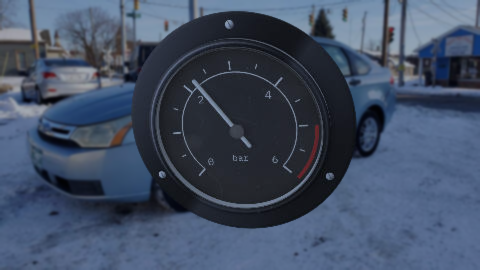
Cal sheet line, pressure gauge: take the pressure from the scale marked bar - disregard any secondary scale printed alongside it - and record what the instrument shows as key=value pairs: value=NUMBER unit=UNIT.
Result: value=2.25 unit=bar
